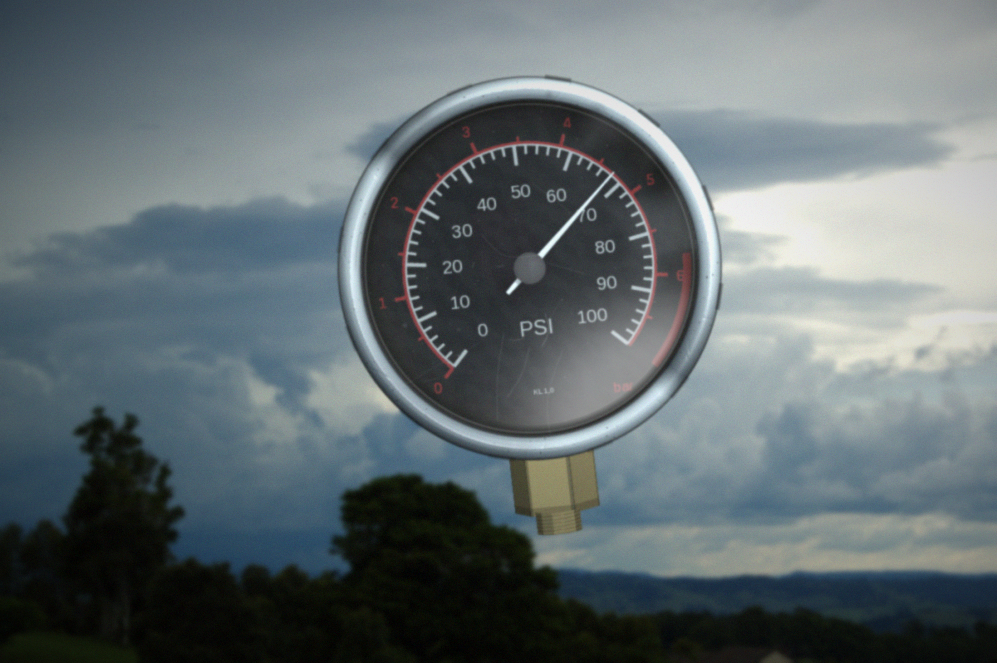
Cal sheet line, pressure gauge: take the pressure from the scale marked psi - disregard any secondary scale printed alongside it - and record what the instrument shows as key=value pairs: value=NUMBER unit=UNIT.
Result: value=68 unit=psi
